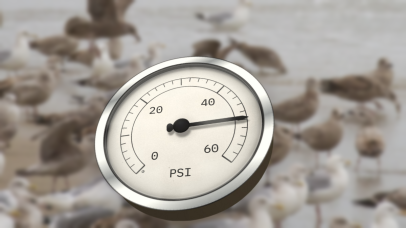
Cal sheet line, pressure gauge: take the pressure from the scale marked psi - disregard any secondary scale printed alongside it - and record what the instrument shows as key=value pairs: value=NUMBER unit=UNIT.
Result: value=50 unit=psi
